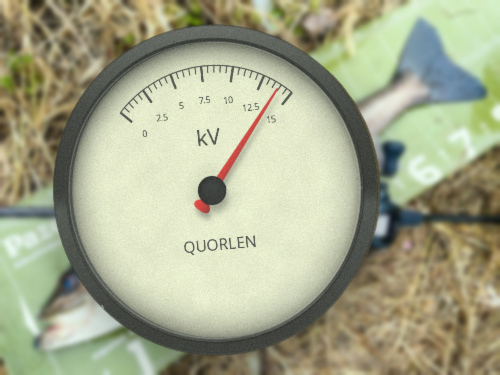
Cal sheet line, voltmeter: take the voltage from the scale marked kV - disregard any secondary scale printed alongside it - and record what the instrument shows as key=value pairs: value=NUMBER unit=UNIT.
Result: value=14 unit=kV
